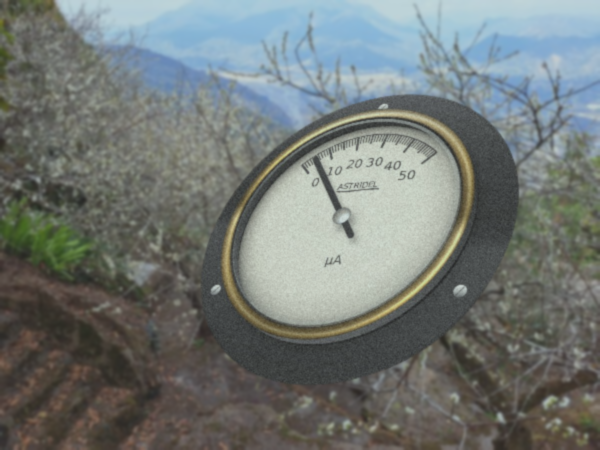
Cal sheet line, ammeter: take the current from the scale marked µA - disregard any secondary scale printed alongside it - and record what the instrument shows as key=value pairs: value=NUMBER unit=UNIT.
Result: value=5 unit=µA
